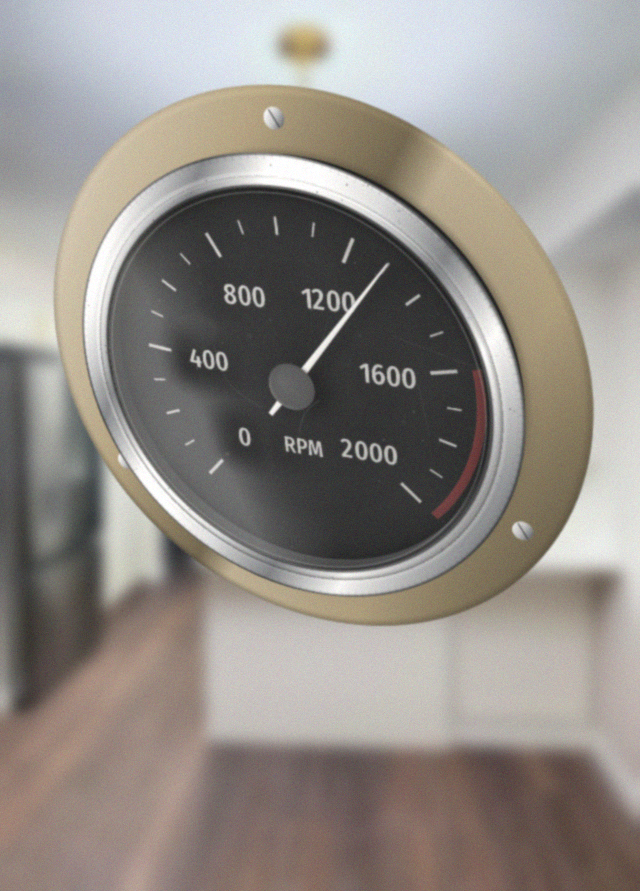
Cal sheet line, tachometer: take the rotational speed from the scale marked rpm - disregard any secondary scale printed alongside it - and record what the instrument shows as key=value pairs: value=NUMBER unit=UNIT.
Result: value=1300 unit=rpm
